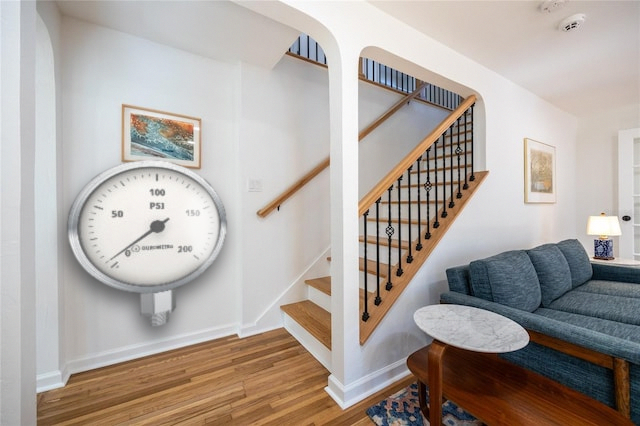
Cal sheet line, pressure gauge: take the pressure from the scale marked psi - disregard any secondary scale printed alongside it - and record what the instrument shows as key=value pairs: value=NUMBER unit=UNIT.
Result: value=5 unit=psi
